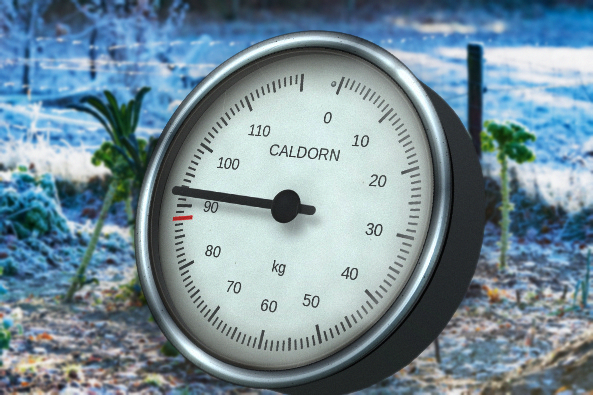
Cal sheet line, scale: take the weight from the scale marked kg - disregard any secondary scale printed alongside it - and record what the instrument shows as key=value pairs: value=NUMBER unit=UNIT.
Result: value=92 unit=kg
